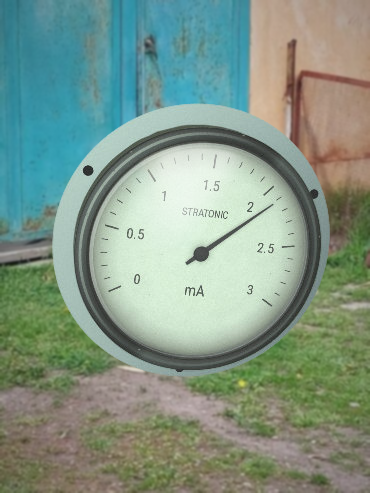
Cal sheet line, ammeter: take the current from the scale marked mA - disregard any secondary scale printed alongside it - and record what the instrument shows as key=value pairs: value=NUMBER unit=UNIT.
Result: value=2.1 unit=mA
